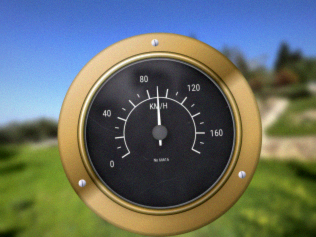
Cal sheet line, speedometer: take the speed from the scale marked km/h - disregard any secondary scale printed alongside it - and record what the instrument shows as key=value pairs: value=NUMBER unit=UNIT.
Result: value=90 unit=km/h
